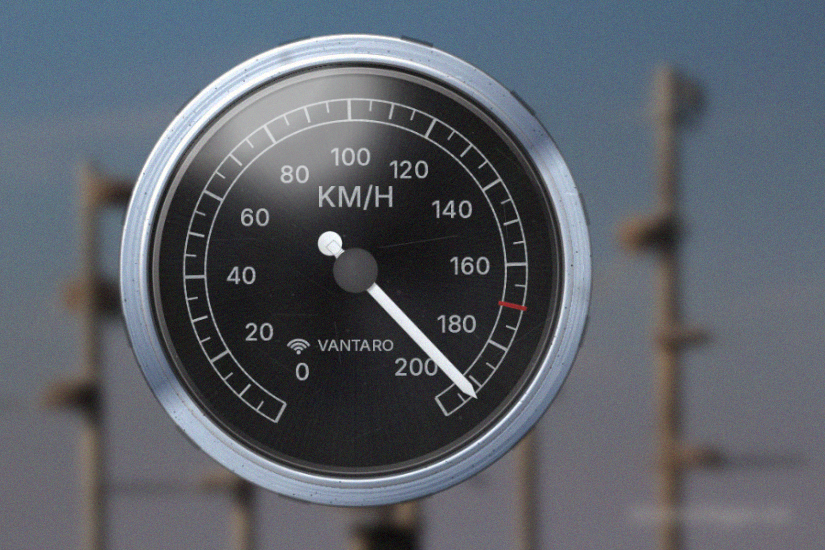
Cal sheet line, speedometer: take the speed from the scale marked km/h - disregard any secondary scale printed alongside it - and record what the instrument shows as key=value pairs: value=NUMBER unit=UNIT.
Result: value=192.5 unit=km/h
